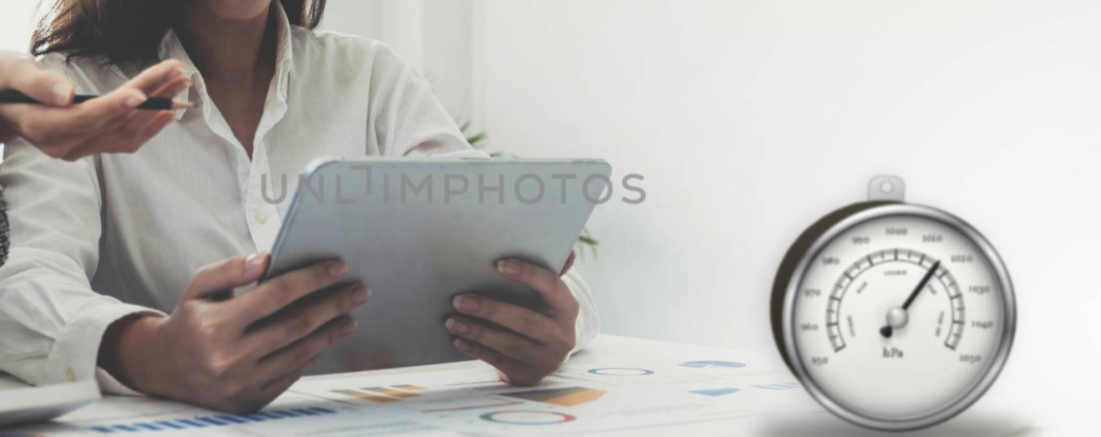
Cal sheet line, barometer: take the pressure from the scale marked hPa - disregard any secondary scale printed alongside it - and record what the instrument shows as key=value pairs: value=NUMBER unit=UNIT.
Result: value=1015 unit=hPa
